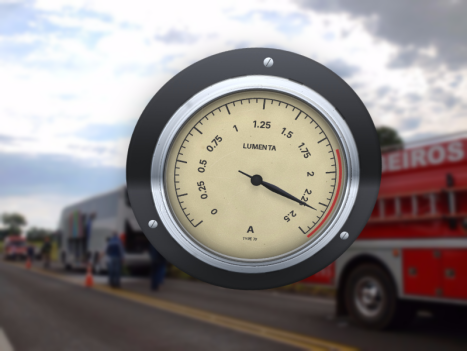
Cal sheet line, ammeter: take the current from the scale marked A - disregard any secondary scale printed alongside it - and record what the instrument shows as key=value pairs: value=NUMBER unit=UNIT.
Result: value=2.3 unit=A
